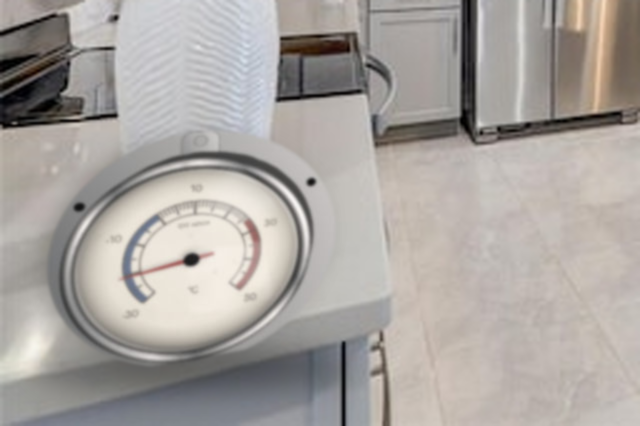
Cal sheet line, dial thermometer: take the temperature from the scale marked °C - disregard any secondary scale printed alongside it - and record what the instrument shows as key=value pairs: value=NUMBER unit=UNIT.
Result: value=-20 unit=°C
